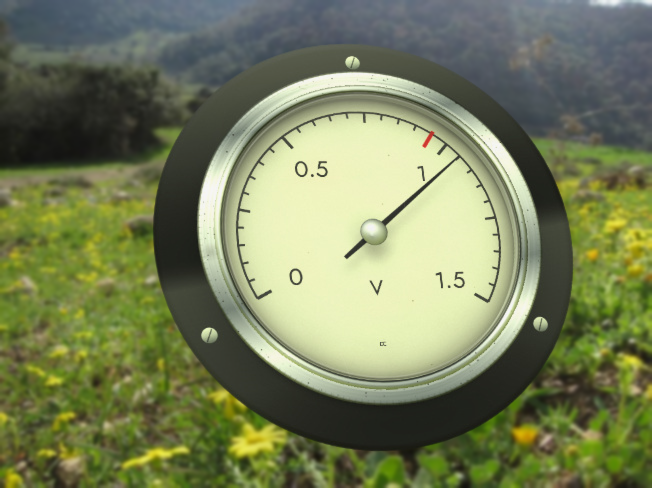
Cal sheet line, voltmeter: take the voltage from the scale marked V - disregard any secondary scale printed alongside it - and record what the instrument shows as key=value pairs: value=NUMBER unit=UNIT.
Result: value=1.05 unit=V
